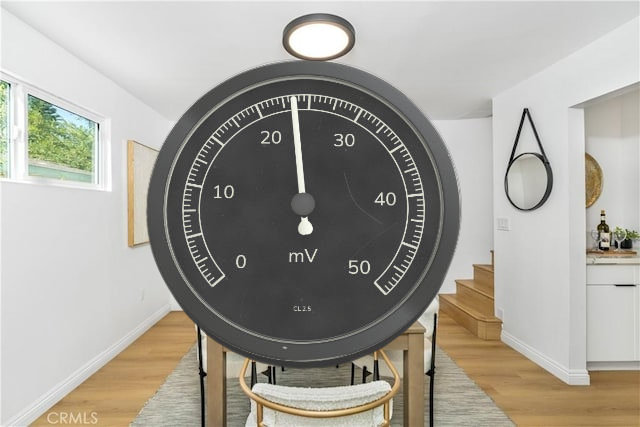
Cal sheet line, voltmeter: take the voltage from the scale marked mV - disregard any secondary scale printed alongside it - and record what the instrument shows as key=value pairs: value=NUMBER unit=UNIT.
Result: value=23.5 unit=mV
